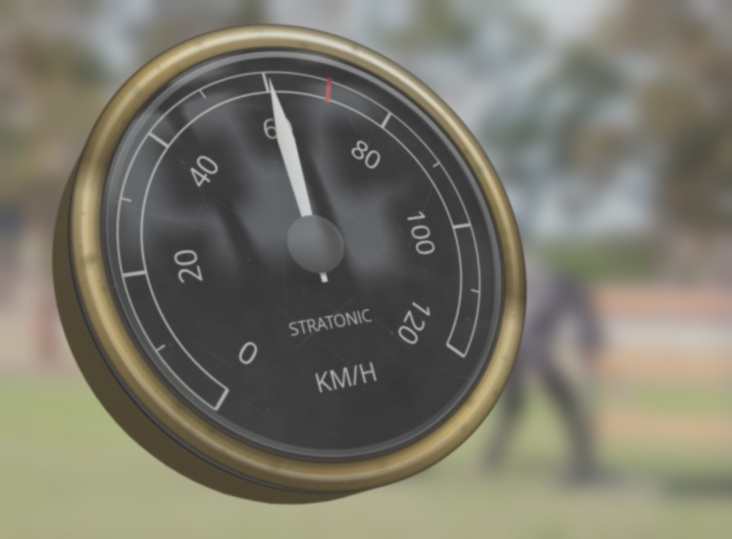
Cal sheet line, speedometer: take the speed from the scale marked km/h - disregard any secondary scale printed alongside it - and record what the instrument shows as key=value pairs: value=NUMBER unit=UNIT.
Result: value=60 unit=km/h
